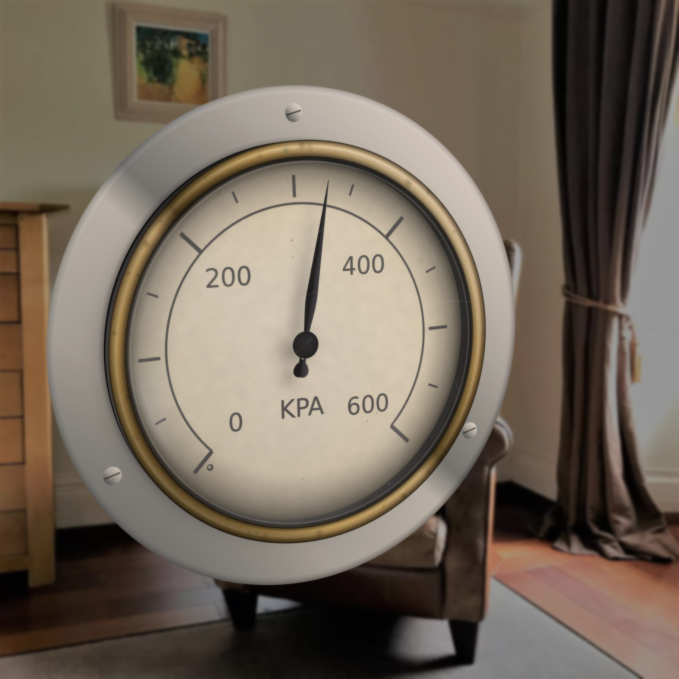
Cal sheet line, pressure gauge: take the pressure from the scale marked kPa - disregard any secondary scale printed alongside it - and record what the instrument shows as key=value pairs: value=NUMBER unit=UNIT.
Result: value=325 unit=kPa
